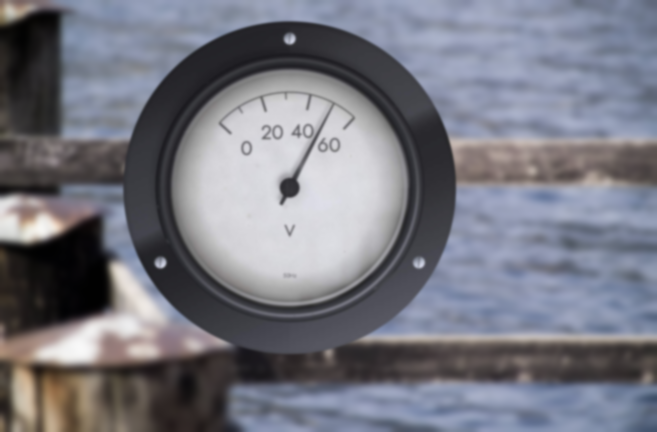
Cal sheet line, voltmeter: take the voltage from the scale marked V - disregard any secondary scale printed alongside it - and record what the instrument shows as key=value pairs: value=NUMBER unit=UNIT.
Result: value=50 unit=V
